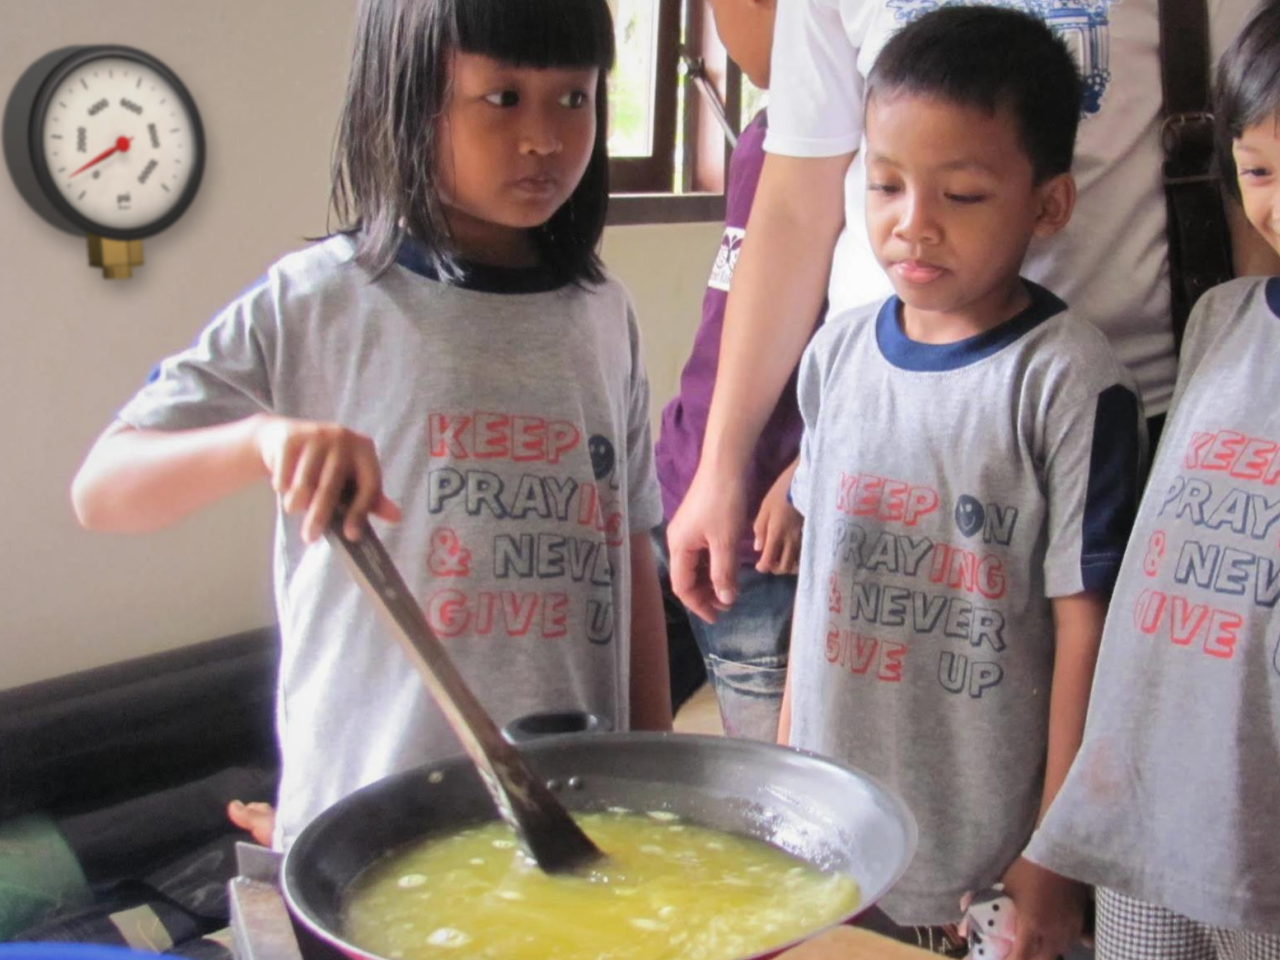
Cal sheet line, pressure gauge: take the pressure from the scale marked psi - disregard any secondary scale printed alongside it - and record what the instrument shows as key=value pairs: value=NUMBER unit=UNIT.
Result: value=750 unit=psi
